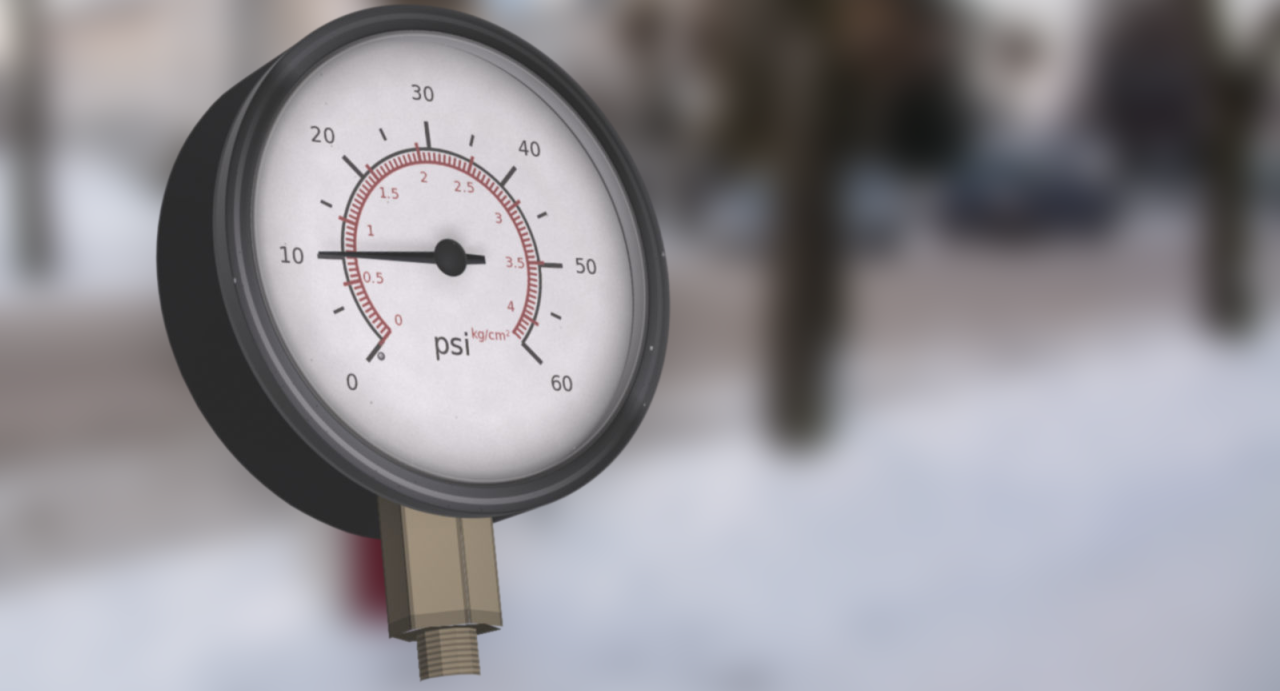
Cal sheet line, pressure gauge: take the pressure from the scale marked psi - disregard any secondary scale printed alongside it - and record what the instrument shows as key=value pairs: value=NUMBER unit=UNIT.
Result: value=10 unit=psi
